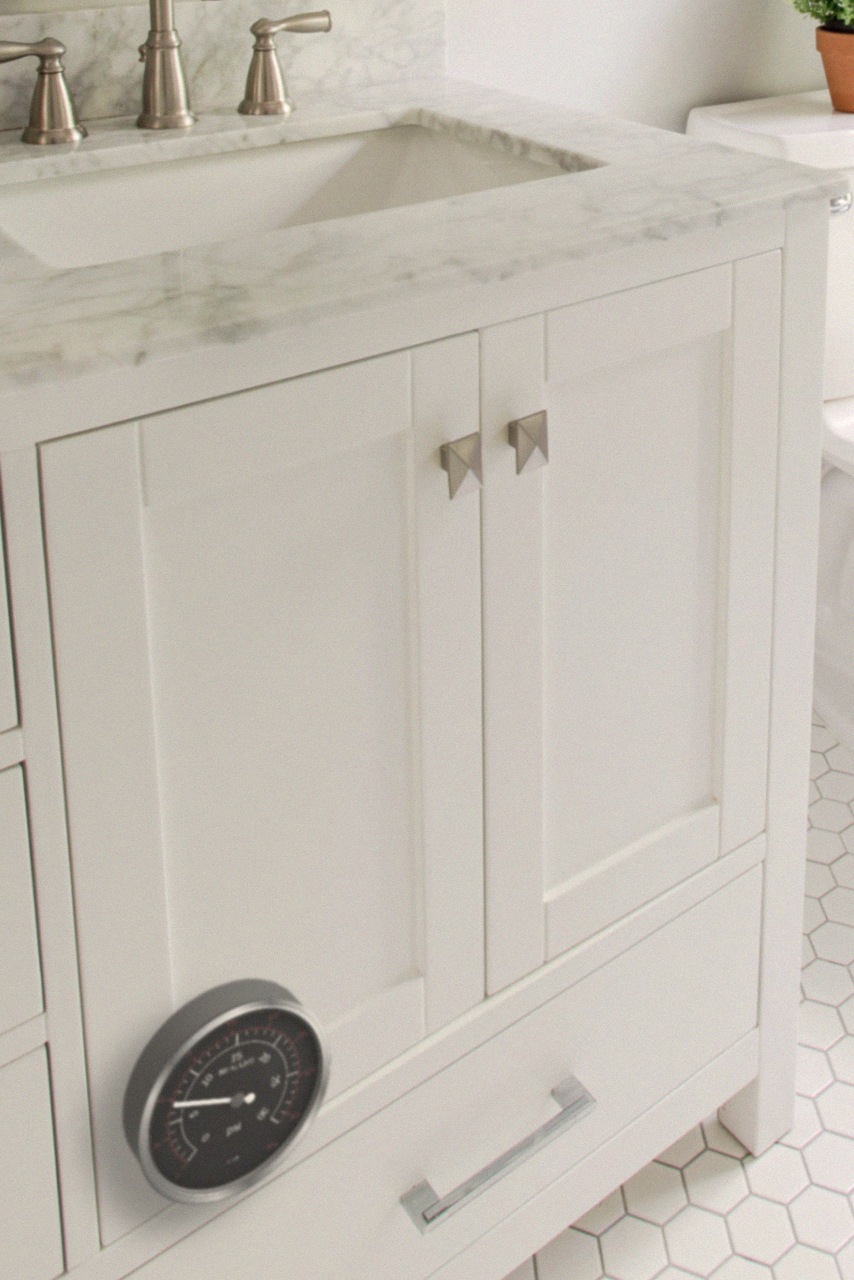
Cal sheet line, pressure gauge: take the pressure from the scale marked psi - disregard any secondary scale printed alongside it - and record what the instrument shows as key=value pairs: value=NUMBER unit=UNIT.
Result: value=7 unit=psi
